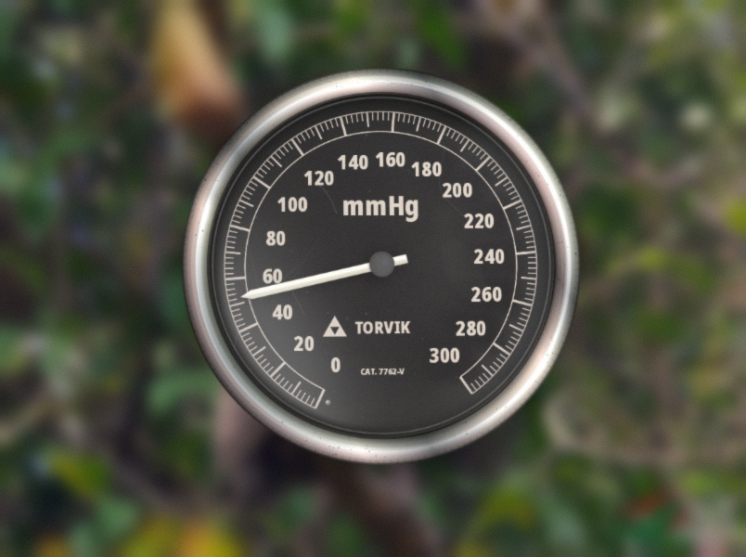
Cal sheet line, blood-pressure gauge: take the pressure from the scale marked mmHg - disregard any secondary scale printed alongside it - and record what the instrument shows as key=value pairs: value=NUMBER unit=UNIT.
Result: value=52 unit=mmHg
